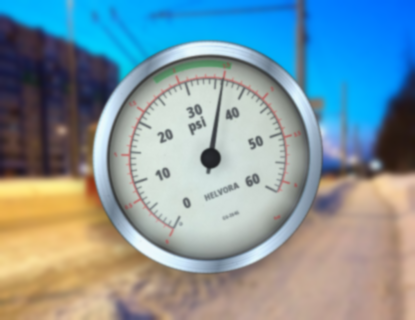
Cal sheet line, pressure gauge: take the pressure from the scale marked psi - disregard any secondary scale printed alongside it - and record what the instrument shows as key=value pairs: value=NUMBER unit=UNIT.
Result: value=36 unit=psi
